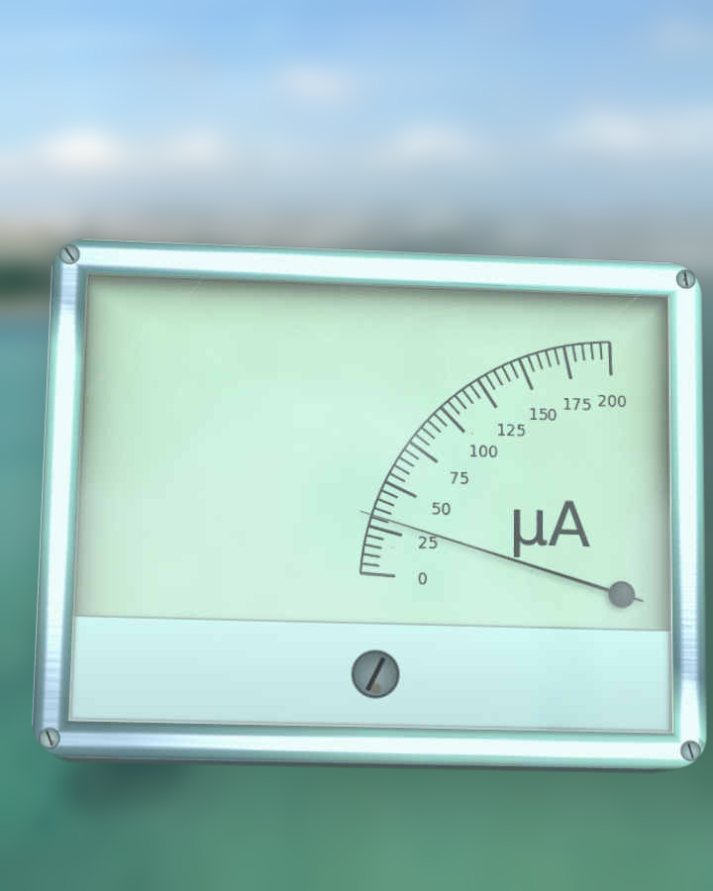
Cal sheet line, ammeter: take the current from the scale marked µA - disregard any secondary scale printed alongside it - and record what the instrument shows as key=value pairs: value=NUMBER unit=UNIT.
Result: value=30 unit=µA
